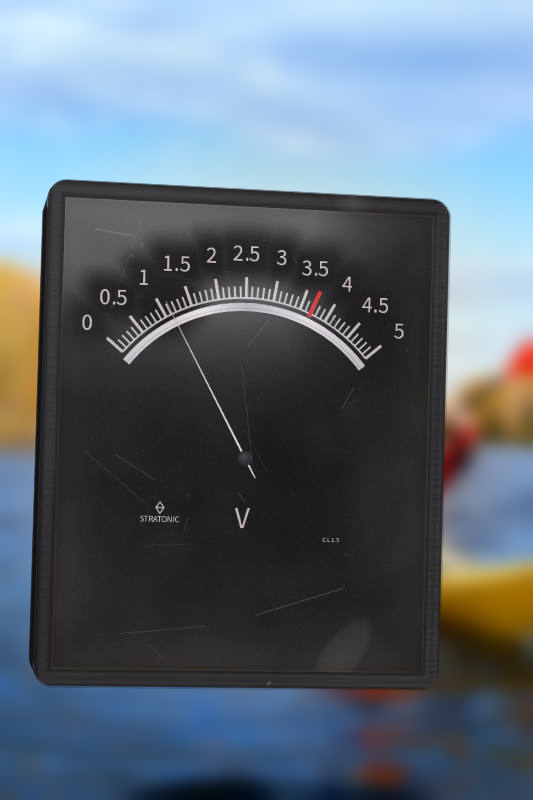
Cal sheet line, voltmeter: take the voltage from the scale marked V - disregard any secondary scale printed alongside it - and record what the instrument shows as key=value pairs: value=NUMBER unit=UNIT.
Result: value=1.1 unit=V
